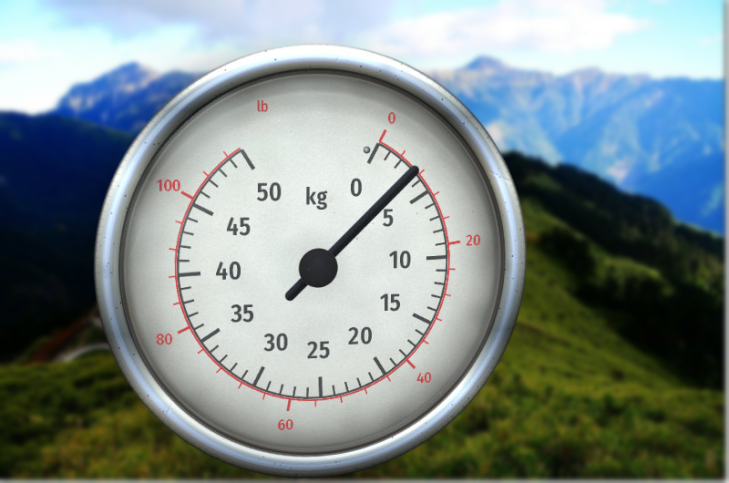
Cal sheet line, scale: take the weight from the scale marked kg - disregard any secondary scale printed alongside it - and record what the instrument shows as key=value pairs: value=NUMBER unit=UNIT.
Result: value=3 unit=kg
